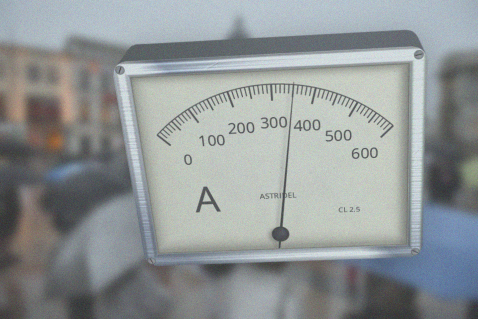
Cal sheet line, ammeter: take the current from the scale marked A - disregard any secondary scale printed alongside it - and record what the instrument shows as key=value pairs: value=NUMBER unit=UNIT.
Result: value=350 unit=A
